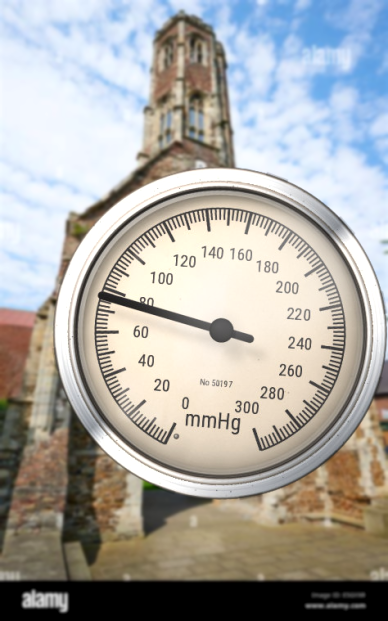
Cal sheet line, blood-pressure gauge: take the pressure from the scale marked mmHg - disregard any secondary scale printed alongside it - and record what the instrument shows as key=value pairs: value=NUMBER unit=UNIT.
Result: value=76 unit=mmHg
